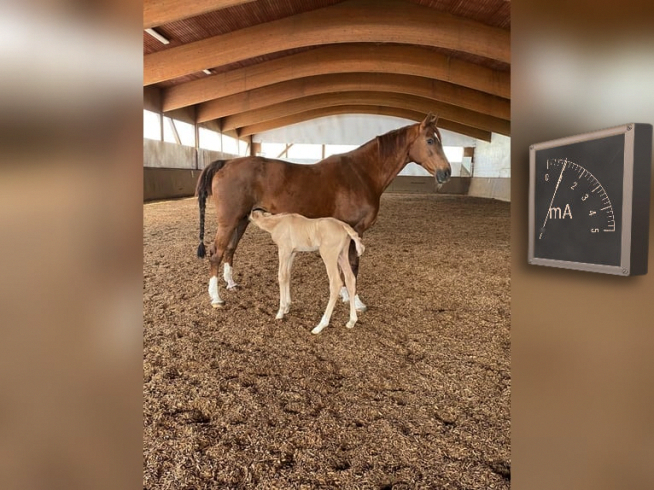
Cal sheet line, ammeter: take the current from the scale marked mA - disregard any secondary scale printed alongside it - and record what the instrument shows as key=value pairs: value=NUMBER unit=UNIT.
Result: value=1 unit=mA
